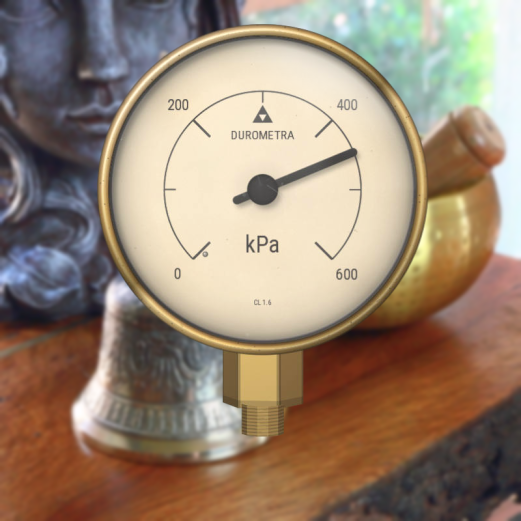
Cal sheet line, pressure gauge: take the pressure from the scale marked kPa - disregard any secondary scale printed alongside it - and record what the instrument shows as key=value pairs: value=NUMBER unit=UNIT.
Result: value=450 unit=kPa
